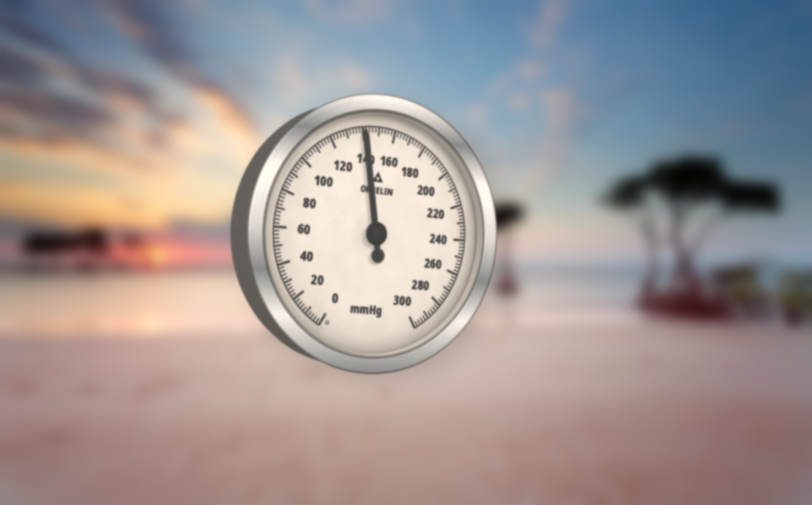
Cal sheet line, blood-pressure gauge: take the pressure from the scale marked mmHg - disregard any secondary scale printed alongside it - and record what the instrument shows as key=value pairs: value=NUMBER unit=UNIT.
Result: value=140 unit=mmHg
